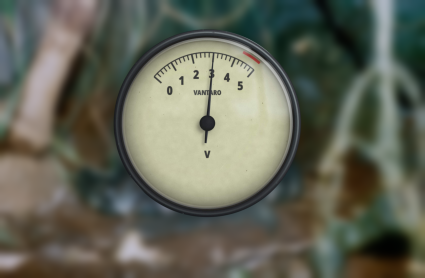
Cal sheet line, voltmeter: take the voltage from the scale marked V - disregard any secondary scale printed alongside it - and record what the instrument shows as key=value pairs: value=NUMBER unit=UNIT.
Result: value=3 unit=V
